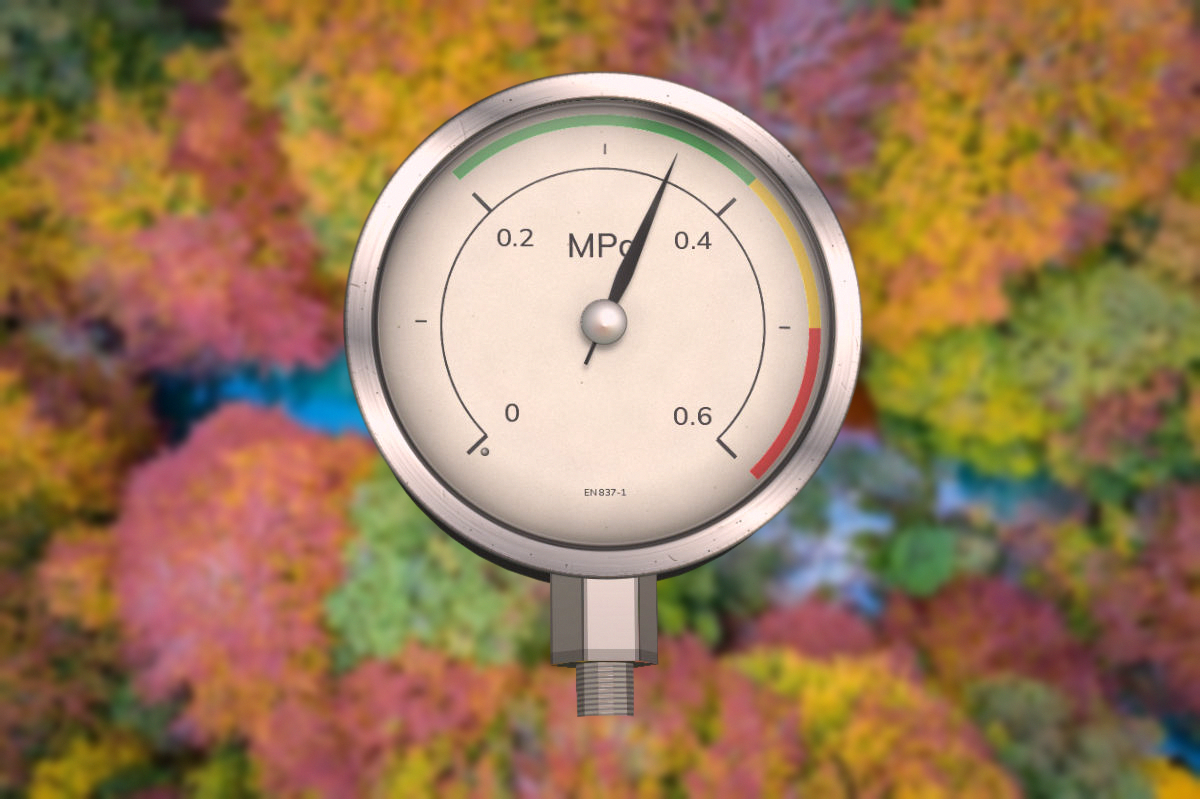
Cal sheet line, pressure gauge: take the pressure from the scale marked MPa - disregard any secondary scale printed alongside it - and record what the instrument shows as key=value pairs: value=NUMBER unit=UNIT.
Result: value=0.35 unit=MPa
